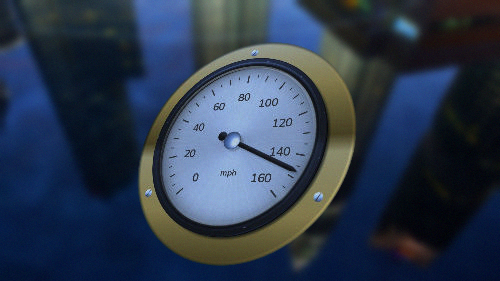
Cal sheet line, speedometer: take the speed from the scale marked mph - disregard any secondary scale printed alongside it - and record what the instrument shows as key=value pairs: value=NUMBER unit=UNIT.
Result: value=147.5 unit=mph
